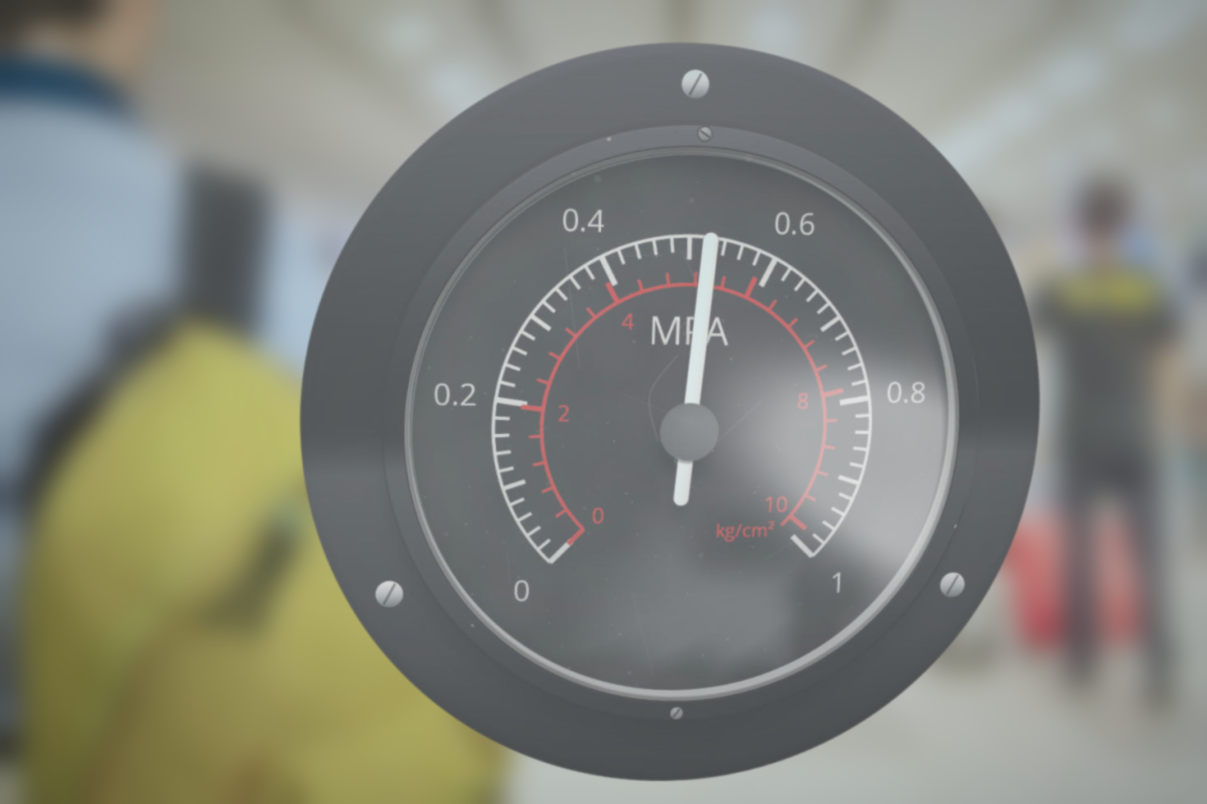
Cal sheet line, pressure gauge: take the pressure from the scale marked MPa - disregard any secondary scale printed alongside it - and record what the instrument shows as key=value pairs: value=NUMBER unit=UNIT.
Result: value=0.52 unit=MPa
